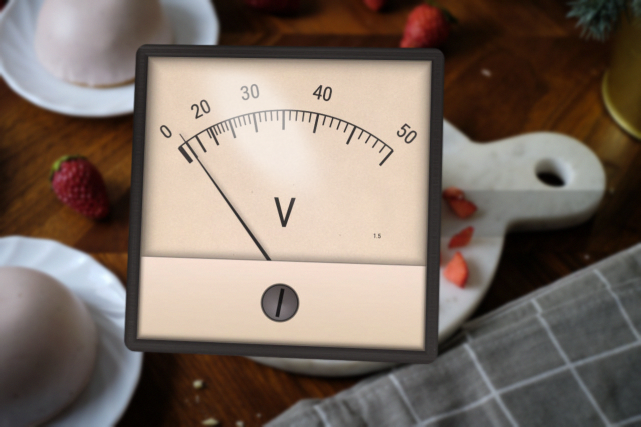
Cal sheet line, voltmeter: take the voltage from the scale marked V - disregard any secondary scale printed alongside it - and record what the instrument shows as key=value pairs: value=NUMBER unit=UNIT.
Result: value=10 unit=V
